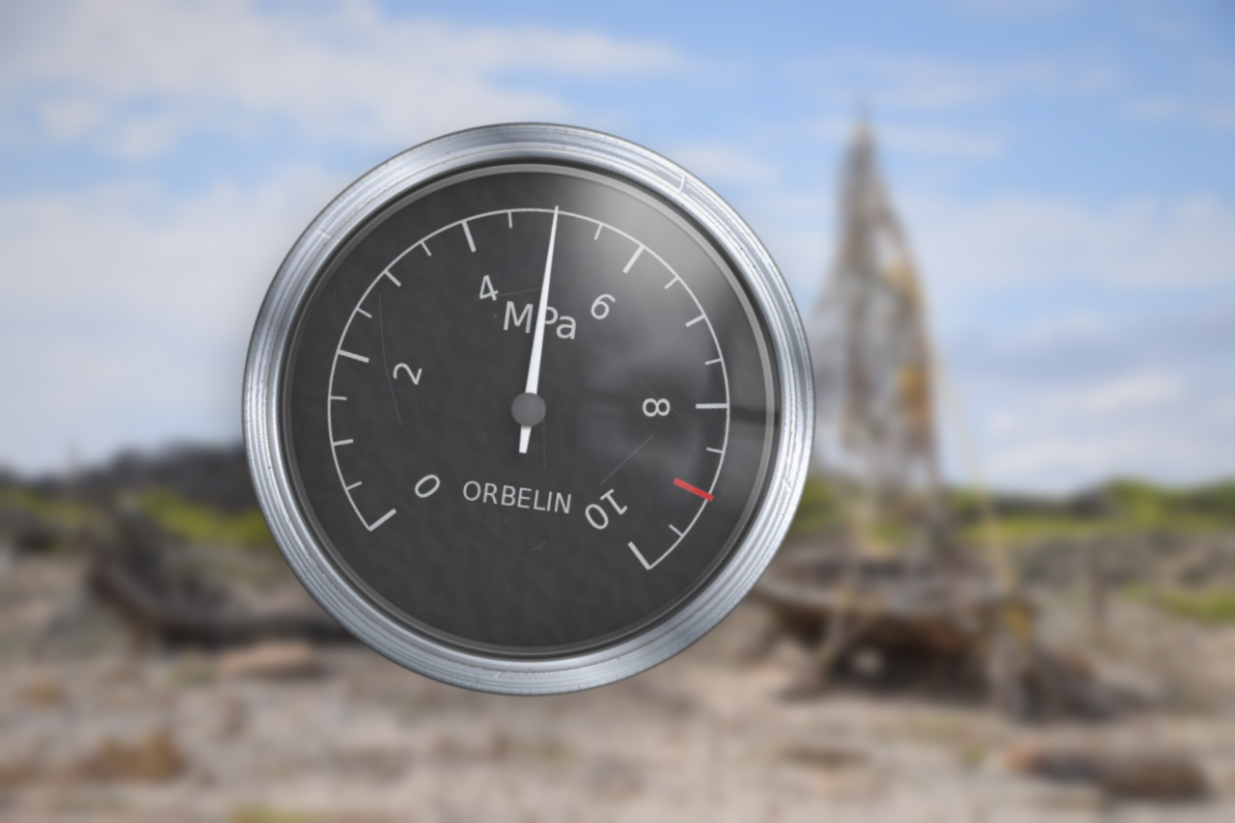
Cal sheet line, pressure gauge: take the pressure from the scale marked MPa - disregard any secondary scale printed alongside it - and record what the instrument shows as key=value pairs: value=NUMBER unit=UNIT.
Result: value=5 unit=MPa
